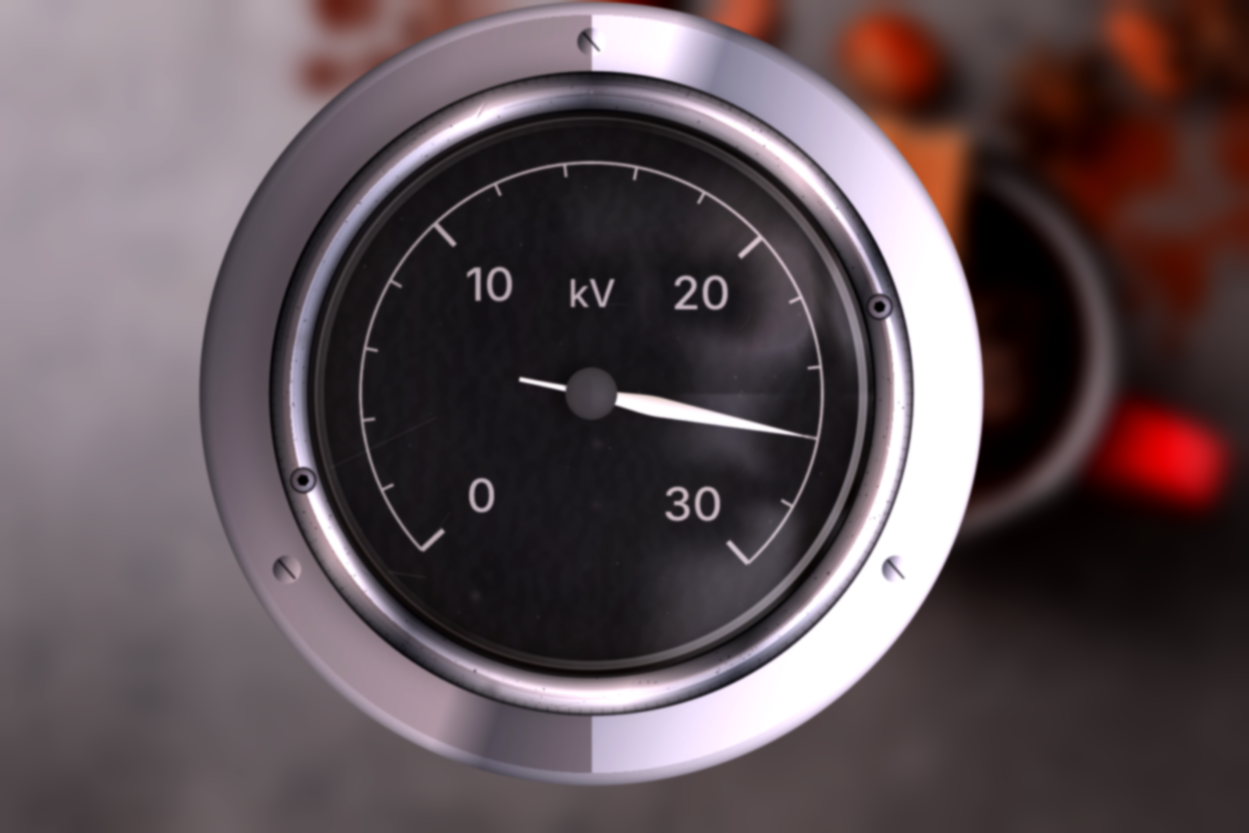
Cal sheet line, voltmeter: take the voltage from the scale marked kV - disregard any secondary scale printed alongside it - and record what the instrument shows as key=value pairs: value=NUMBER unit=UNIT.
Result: value=26 unit=kV
